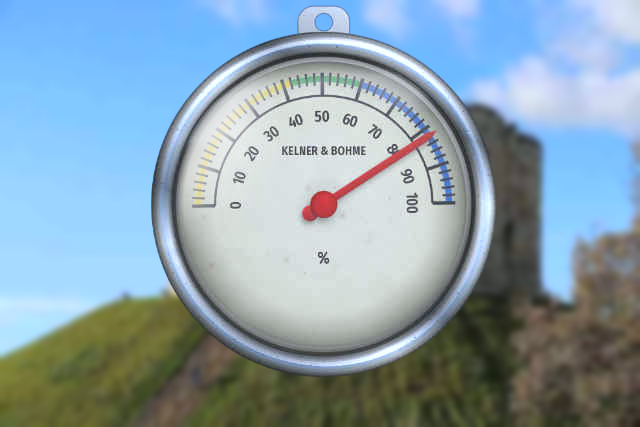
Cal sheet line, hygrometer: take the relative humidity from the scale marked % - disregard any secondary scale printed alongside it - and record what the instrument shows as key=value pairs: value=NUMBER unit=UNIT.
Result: value=82 unit=%
